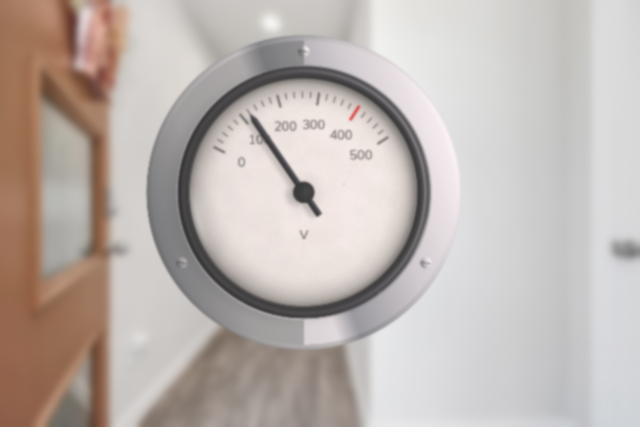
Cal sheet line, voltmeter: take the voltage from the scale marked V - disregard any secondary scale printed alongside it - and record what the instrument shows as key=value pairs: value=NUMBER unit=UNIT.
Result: value=120 unit=V
